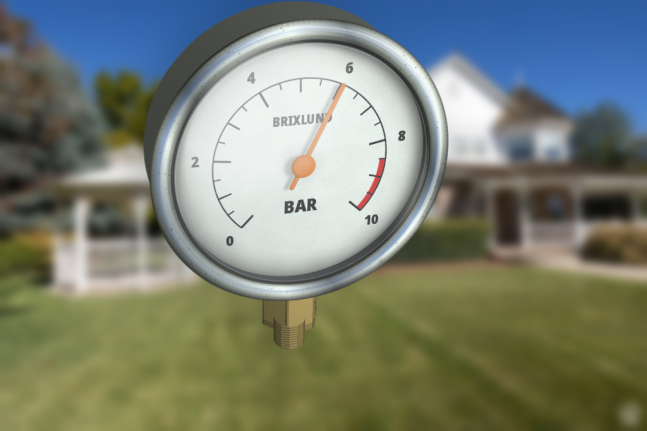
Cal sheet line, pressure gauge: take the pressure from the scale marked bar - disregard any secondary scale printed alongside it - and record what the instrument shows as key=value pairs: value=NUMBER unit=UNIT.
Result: value=6 unit=bar
